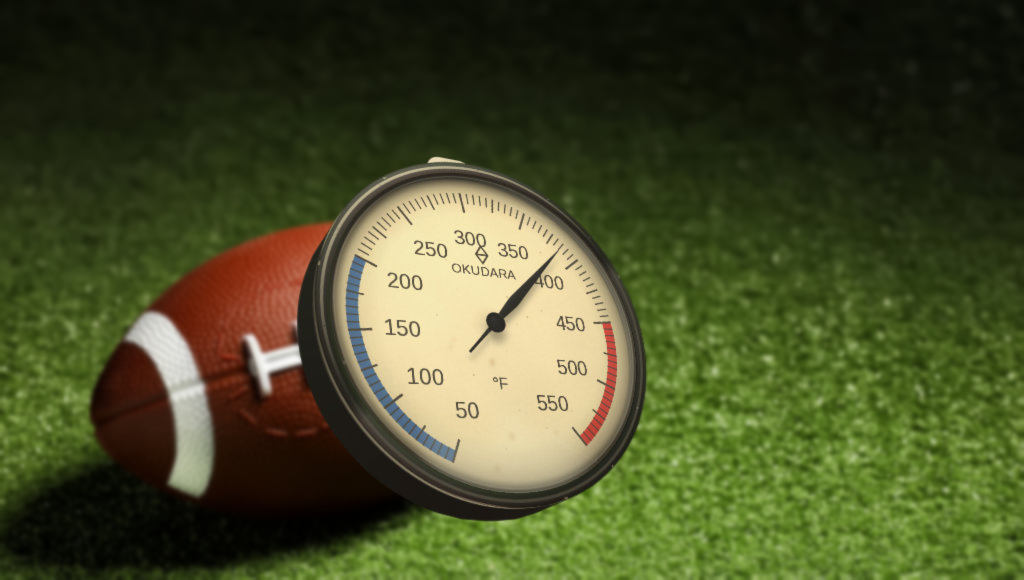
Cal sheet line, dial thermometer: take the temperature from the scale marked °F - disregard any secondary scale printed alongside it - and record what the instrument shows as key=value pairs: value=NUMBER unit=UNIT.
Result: value=385 unit=°F
